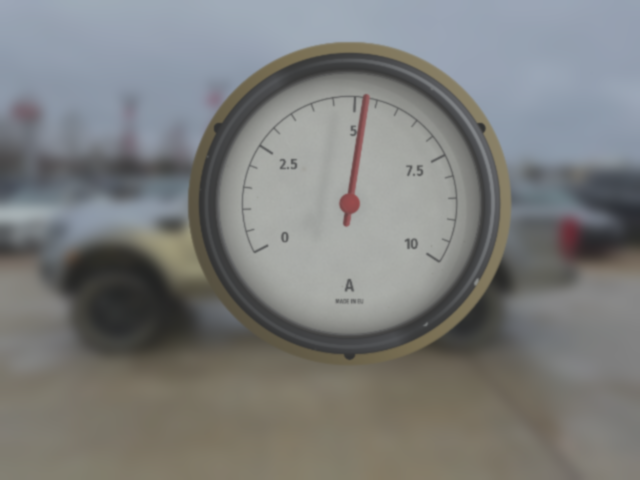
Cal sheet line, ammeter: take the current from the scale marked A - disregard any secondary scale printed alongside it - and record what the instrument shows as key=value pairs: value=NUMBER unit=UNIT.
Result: value=5.25 unit=A
